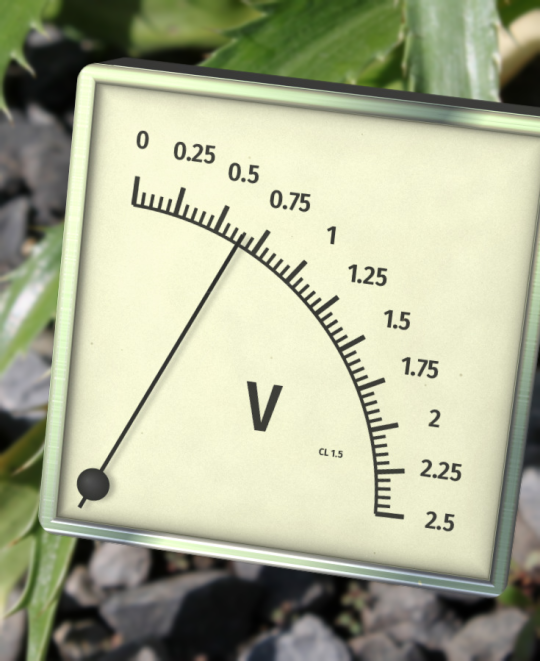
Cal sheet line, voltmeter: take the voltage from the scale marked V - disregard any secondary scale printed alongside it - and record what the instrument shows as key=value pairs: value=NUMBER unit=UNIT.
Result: value=0.65 unit=V
